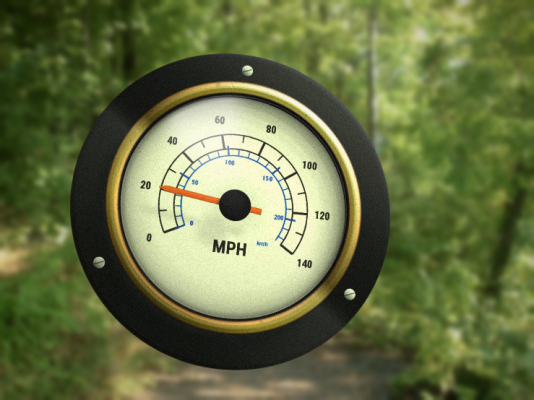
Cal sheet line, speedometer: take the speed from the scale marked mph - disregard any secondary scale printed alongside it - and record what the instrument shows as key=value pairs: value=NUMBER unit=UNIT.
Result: value=20 unit=mph
